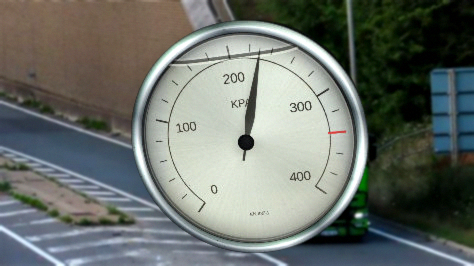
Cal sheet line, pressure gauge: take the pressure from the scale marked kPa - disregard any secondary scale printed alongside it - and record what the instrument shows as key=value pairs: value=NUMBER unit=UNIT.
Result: value=230 unit=kPa
